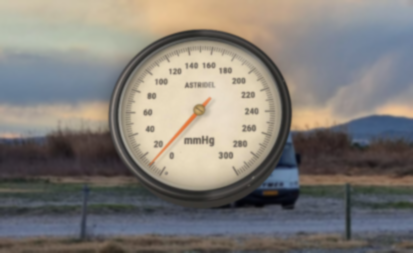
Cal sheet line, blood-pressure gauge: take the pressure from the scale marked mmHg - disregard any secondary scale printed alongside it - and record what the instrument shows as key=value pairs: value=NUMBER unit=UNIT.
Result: value=10 unit=mmHg
